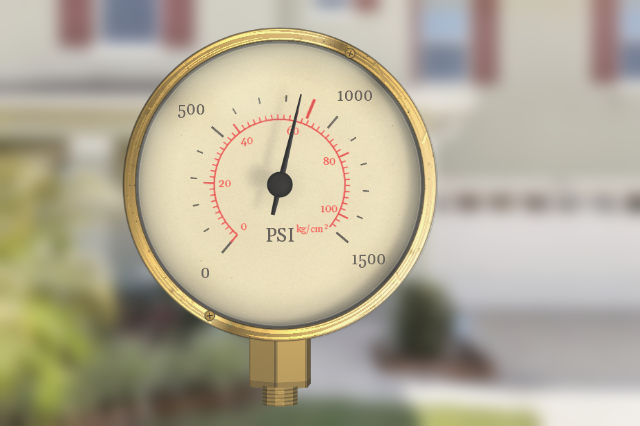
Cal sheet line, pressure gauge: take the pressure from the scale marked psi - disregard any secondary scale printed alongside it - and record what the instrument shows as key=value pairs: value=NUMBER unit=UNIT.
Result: value=850 unit=psi
